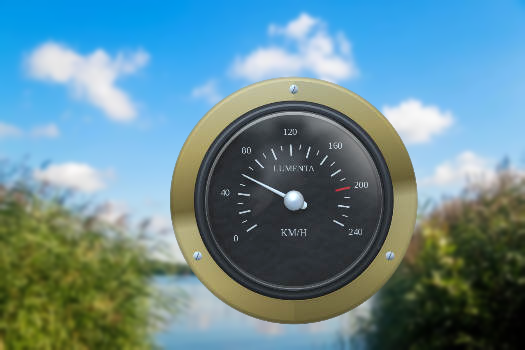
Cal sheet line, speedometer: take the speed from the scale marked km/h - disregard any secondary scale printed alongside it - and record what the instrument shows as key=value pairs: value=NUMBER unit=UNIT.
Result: value=60 unit=km/h
